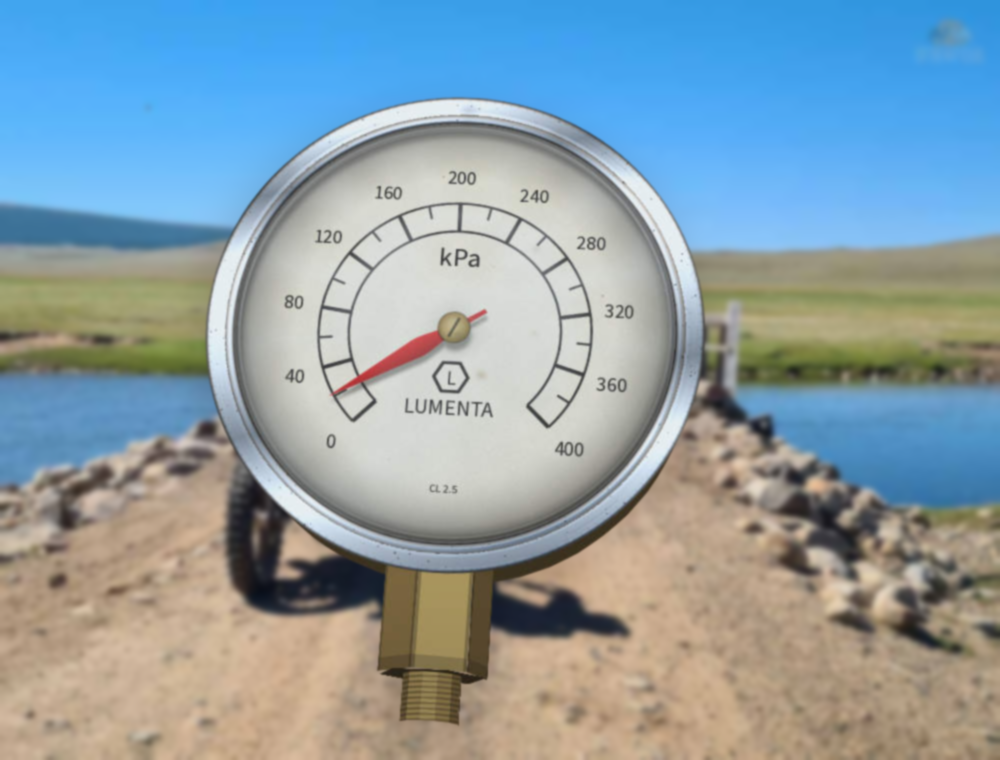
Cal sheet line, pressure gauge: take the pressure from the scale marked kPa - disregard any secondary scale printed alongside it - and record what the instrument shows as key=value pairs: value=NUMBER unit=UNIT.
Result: value=20 unit=kPa
